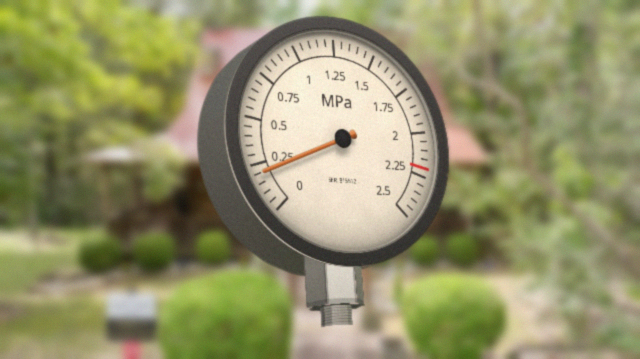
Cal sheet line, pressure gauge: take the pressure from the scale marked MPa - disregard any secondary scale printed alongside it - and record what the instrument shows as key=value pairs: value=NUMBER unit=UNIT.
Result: value=0.2 unit=MPa
